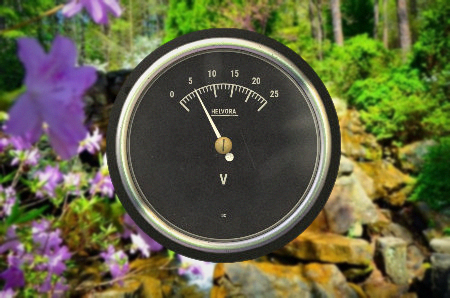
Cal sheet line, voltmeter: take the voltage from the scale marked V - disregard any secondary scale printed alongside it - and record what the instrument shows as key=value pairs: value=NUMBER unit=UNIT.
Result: value=5 unit=V
